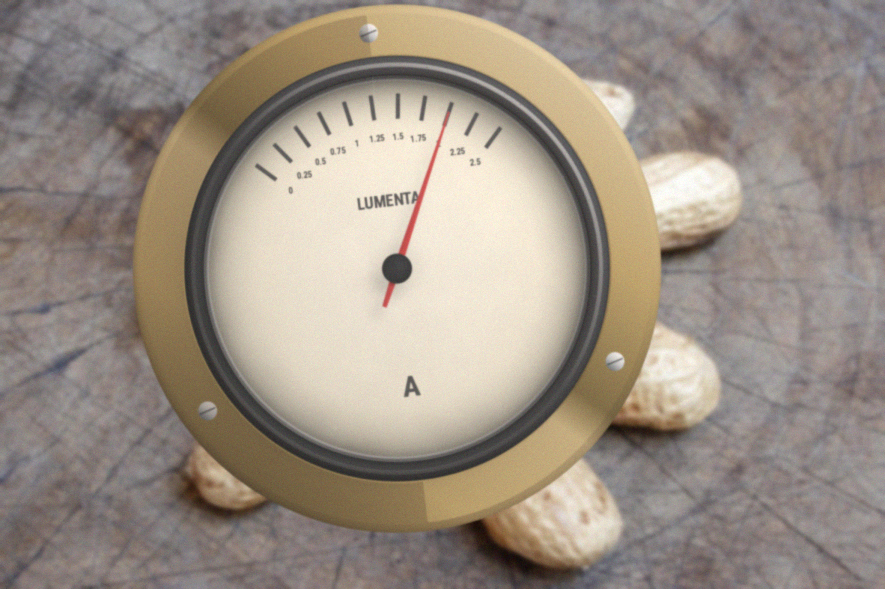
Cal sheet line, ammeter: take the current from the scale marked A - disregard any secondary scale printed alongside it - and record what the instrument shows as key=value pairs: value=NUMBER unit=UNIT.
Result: value=2 unit=A
